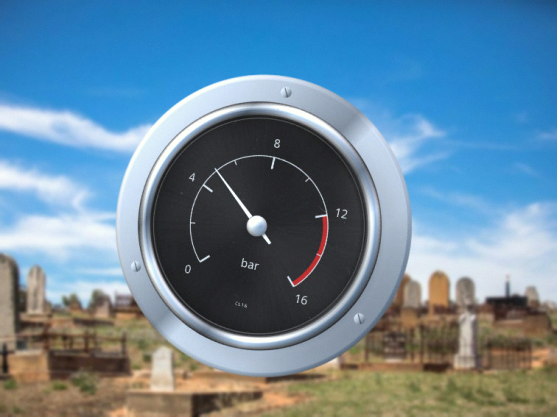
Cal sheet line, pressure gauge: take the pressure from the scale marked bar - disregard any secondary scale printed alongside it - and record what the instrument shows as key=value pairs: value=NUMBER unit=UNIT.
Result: value=5 unit=bar
